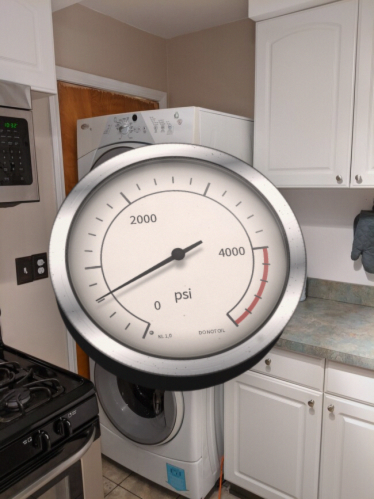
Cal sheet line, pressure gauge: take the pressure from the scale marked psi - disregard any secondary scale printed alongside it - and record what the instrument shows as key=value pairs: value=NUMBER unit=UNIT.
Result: value=600 unit=psi
